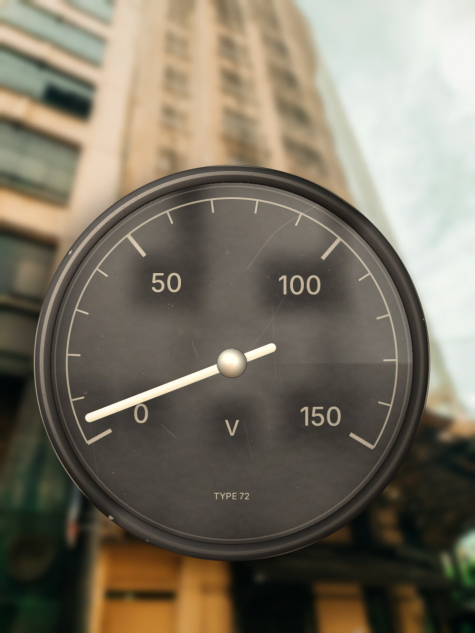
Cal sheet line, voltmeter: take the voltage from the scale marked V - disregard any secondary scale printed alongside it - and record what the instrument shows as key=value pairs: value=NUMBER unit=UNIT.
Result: value=5 unit=V
